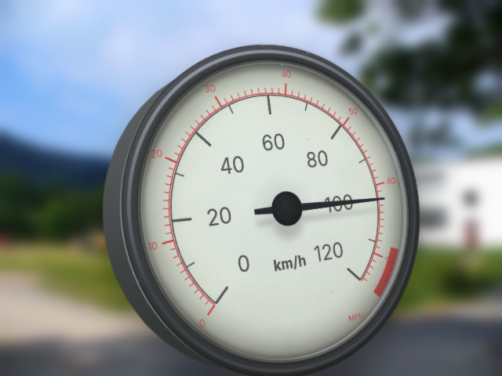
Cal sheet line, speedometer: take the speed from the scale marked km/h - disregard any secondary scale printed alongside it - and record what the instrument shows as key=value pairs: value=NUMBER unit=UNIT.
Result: value=100 unit=km/h
